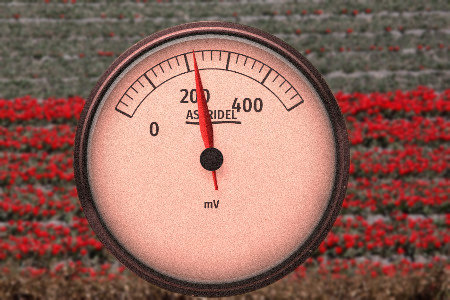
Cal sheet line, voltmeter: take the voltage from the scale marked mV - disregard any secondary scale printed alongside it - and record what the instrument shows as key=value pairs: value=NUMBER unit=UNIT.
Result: value=220 unit=mV
